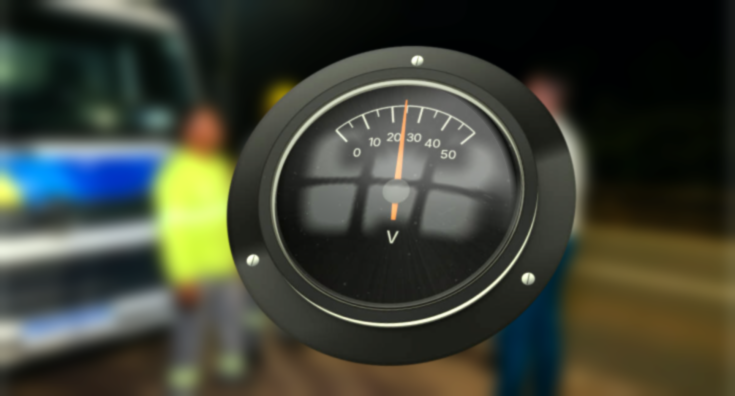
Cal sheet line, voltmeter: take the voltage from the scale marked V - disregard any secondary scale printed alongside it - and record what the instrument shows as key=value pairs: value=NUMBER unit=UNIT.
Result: value=25 unit=V
